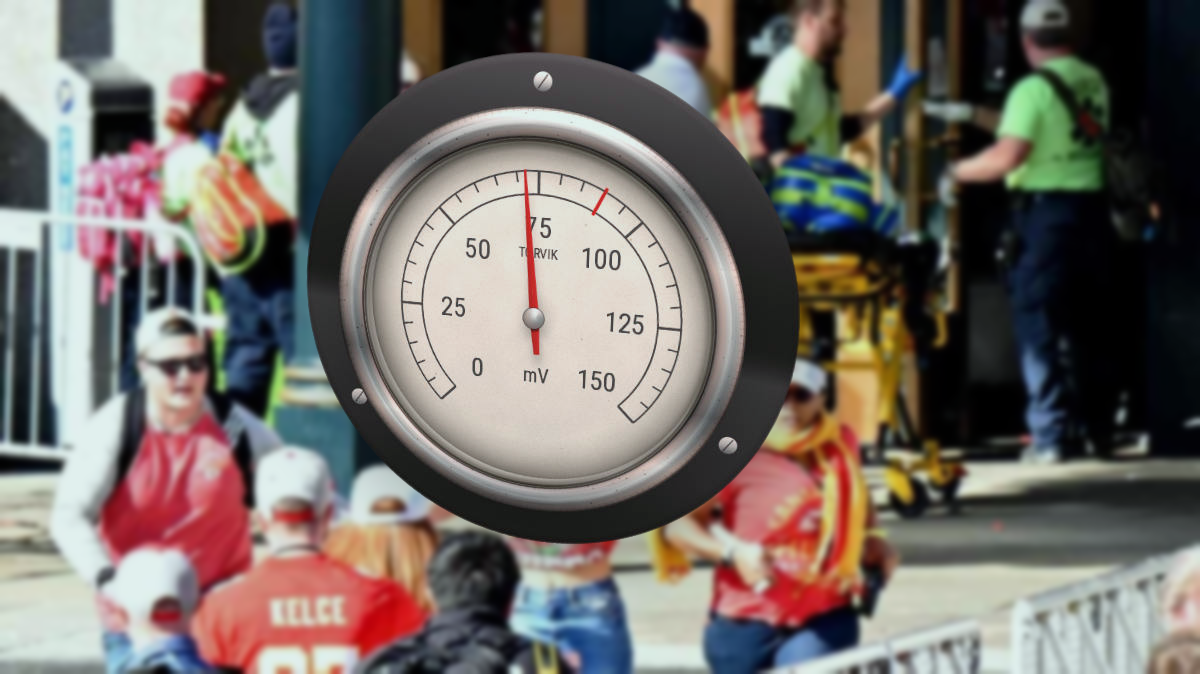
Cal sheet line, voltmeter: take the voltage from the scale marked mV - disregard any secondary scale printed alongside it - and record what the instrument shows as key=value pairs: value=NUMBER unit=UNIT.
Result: value=72.5 unit=mV
